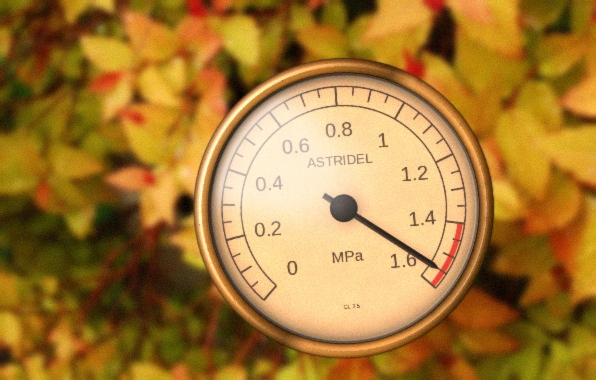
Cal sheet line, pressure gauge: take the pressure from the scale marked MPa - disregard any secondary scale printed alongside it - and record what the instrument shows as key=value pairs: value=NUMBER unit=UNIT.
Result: value=1.55 unit=MPa
